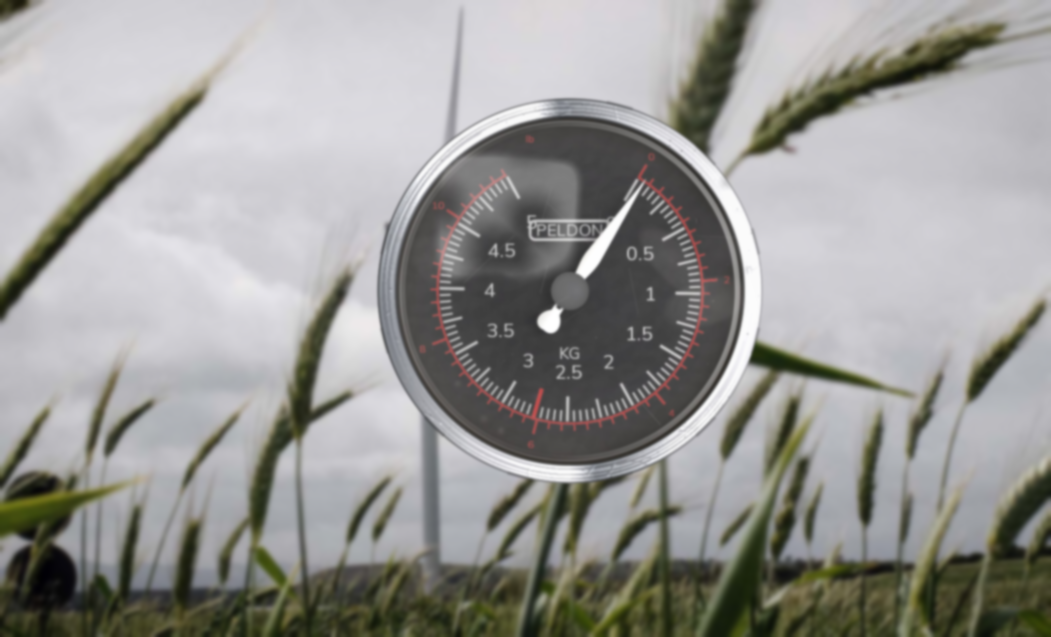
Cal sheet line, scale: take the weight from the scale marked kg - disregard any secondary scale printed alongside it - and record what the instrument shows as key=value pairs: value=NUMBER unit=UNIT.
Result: value=0.05 unit=kg
